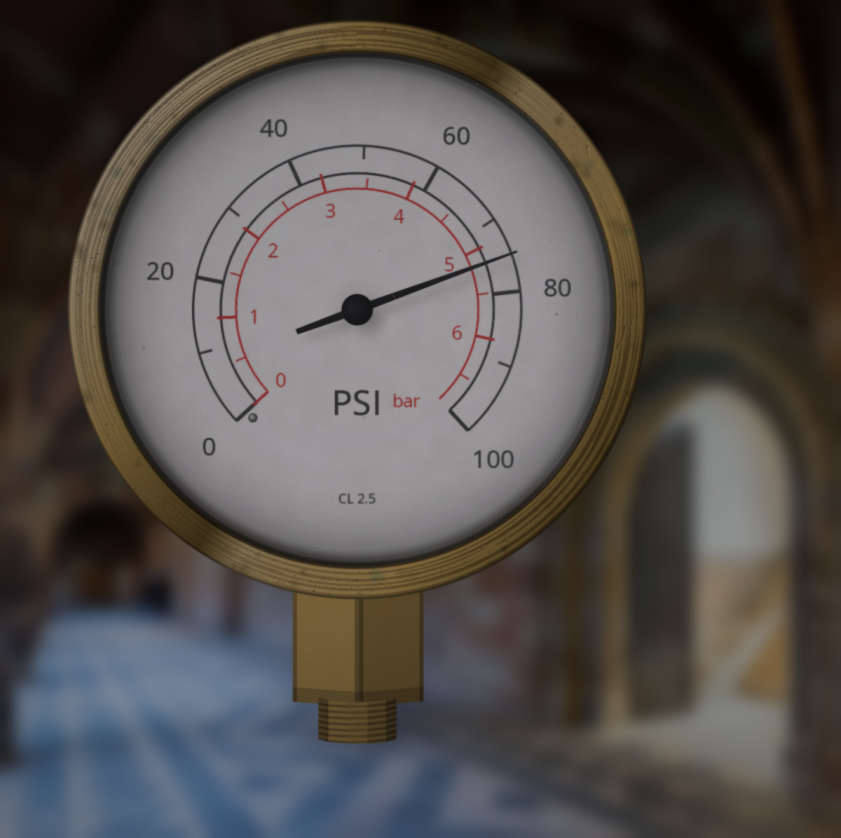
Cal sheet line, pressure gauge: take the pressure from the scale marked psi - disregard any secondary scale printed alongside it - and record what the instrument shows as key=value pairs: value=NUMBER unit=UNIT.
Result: value=75 unit=psi
